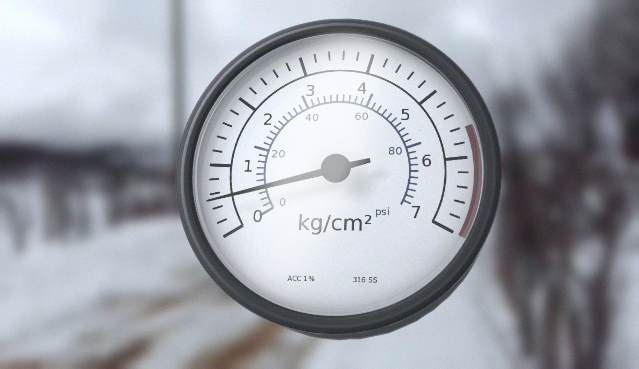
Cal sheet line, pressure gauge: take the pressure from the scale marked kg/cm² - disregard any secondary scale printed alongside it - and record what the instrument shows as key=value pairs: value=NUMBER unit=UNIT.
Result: value=0.5 unit=kg/cm²
